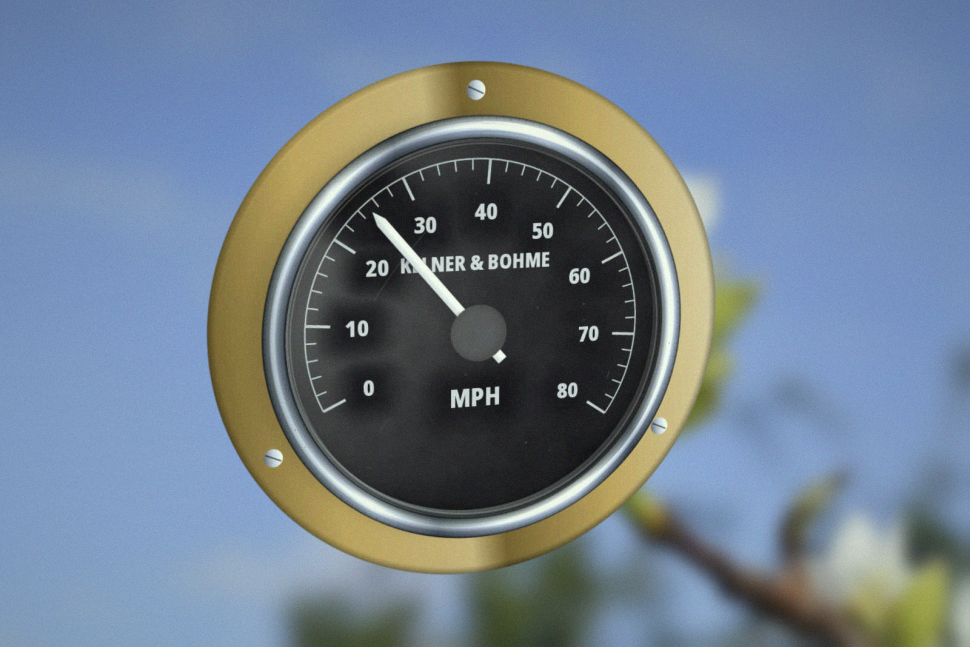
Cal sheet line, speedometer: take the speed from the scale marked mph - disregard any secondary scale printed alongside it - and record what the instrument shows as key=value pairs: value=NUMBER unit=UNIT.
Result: value=25 unit=mph
